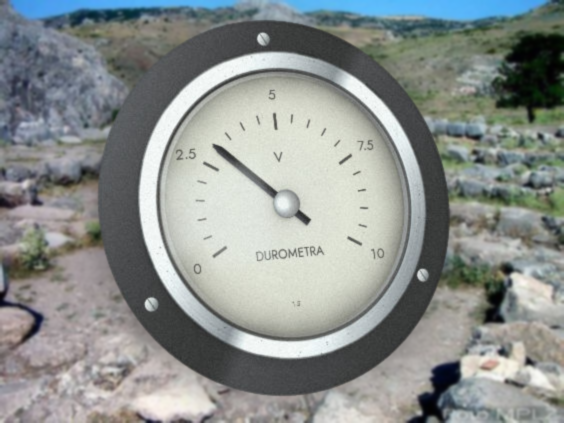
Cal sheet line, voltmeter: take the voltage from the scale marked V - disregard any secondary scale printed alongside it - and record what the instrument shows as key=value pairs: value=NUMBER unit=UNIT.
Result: value=3 unit=V
